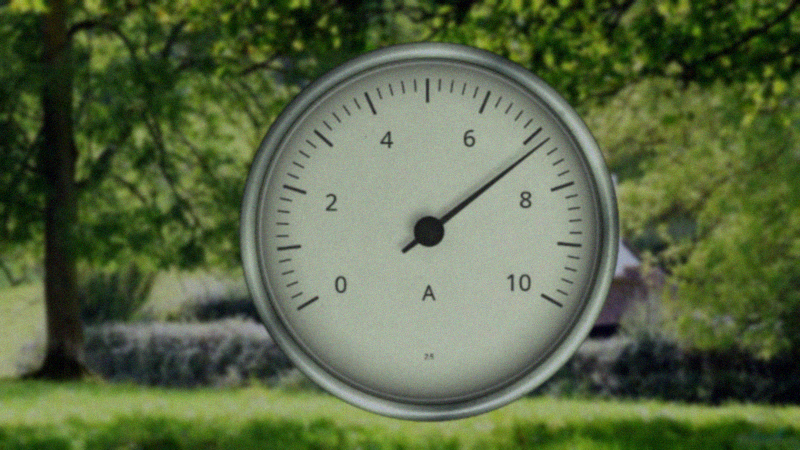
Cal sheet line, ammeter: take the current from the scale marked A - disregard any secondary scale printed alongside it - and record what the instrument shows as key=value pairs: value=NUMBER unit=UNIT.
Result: value=7.2 unit=A
